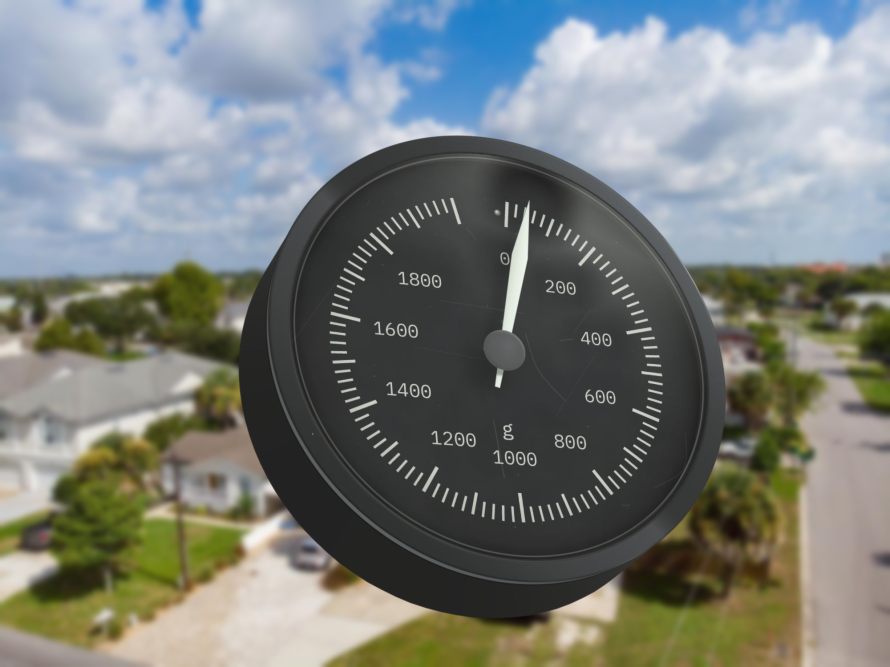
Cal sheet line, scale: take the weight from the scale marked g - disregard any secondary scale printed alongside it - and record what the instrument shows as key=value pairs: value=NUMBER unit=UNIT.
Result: value=40 unit=g
